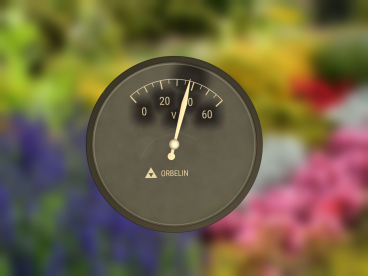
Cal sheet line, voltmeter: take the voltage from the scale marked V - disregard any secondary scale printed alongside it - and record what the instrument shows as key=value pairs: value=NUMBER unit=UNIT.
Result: value=37.5 unit=V
